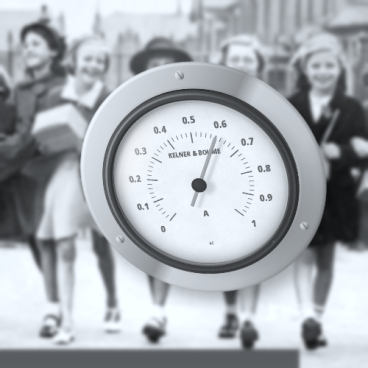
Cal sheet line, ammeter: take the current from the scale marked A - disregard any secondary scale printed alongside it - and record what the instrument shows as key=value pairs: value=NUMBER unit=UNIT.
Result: value=0.6 unit=A
